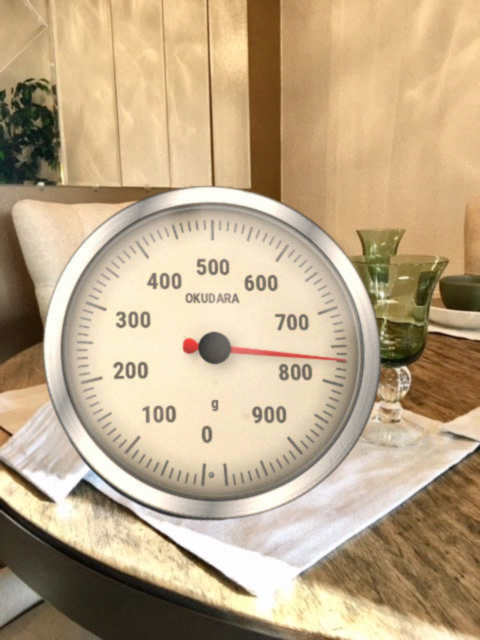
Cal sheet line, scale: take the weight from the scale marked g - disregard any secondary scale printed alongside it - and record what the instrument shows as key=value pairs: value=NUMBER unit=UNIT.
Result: value=770 unit=g
